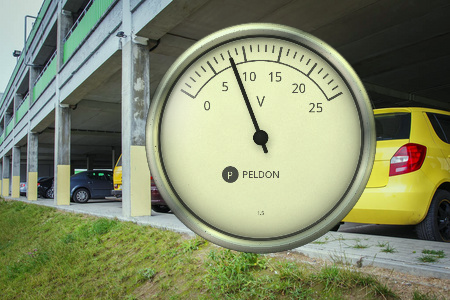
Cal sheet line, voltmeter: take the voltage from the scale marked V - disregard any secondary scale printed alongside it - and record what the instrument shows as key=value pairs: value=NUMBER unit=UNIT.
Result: value=8 unit=V
